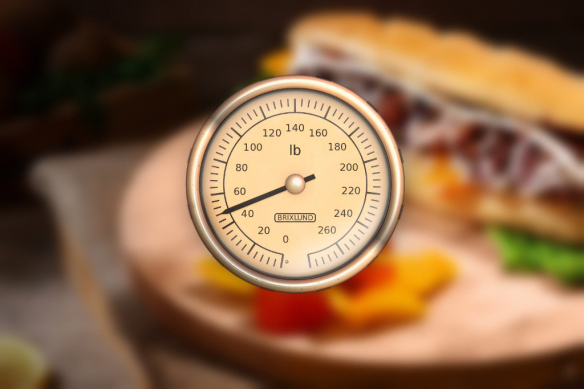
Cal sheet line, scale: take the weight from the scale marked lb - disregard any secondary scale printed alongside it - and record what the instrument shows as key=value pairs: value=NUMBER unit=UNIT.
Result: value=48 unit=lb
